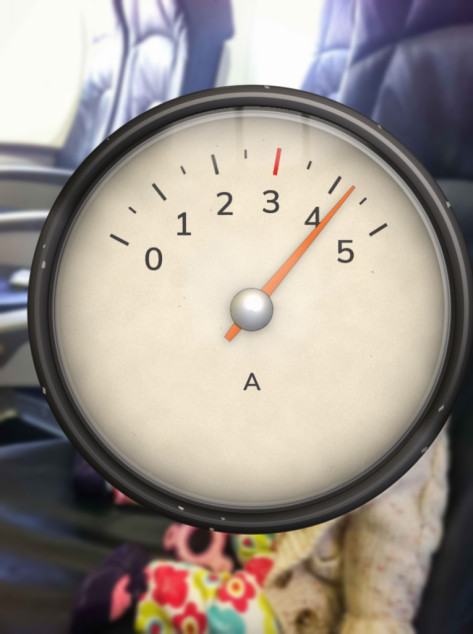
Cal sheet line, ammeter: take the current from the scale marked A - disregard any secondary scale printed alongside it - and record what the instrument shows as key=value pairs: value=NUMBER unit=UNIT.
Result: value=4.25 unit=A
